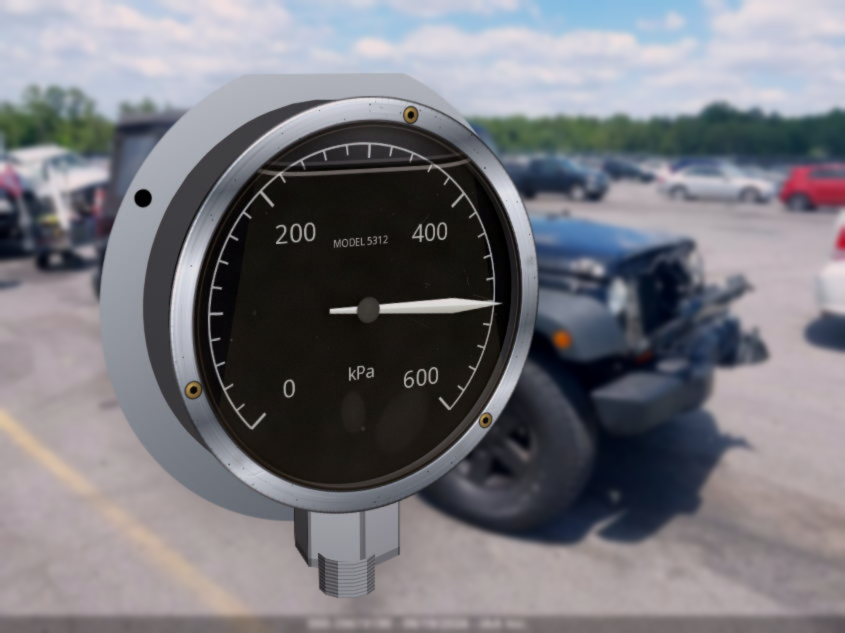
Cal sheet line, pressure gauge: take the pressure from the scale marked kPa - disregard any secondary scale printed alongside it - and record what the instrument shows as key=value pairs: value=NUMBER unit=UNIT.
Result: value=500 unit=kPa
